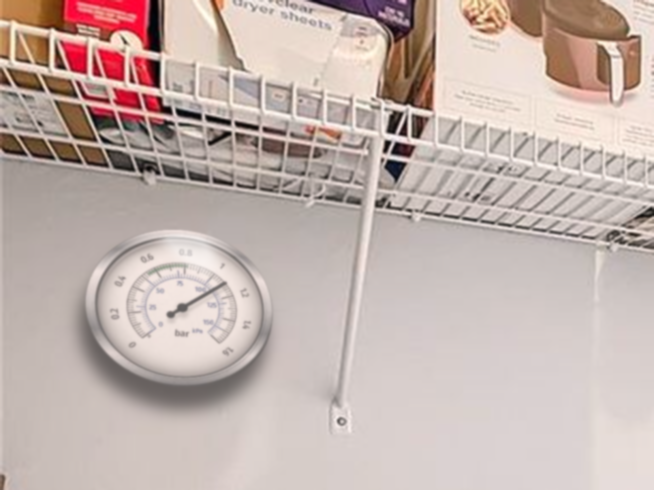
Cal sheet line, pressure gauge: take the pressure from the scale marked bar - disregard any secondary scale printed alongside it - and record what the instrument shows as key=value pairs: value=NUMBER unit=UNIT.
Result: value=1.1 unit=bar
